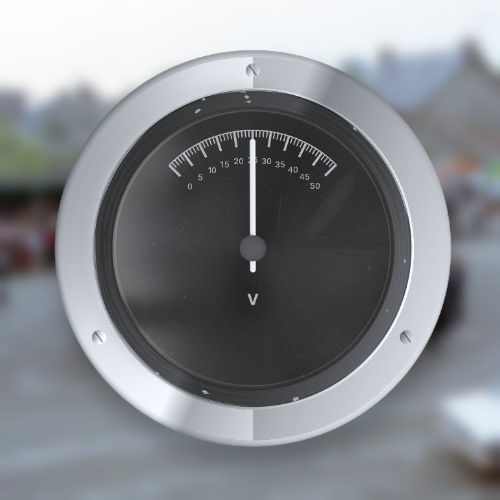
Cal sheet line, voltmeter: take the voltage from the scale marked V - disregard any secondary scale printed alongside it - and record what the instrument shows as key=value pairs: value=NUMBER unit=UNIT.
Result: value=25 unit=V
